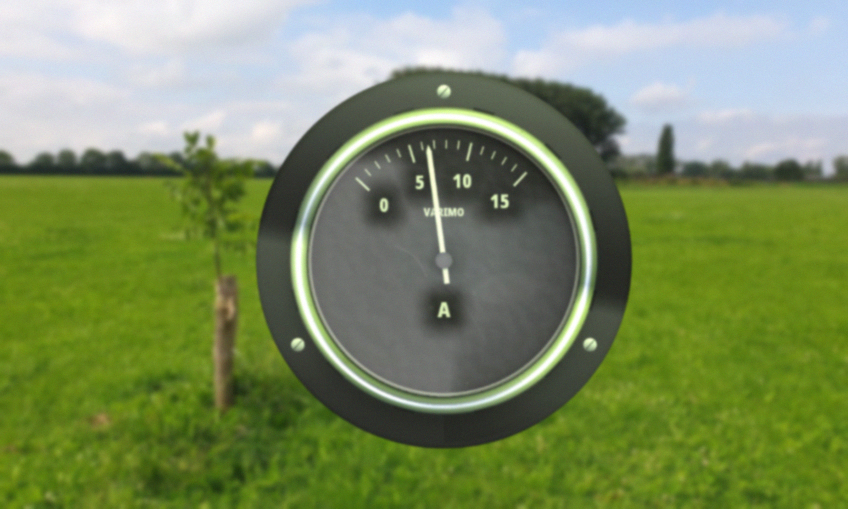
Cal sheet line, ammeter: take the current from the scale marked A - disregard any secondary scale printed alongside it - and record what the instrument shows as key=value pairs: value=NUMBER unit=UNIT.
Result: value=6.5 unit=A
